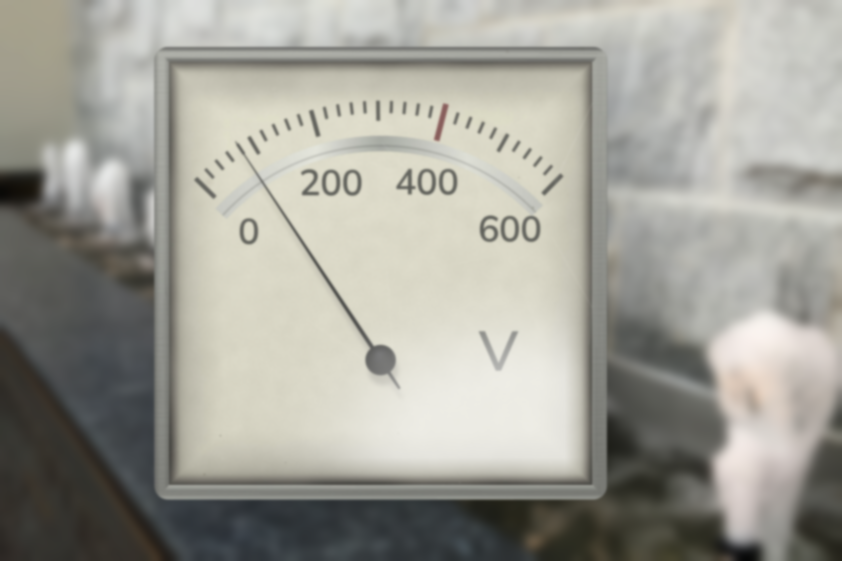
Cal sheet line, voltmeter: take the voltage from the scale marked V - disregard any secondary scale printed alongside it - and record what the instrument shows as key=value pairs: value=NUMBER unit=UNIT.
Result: value=80 unit=V
